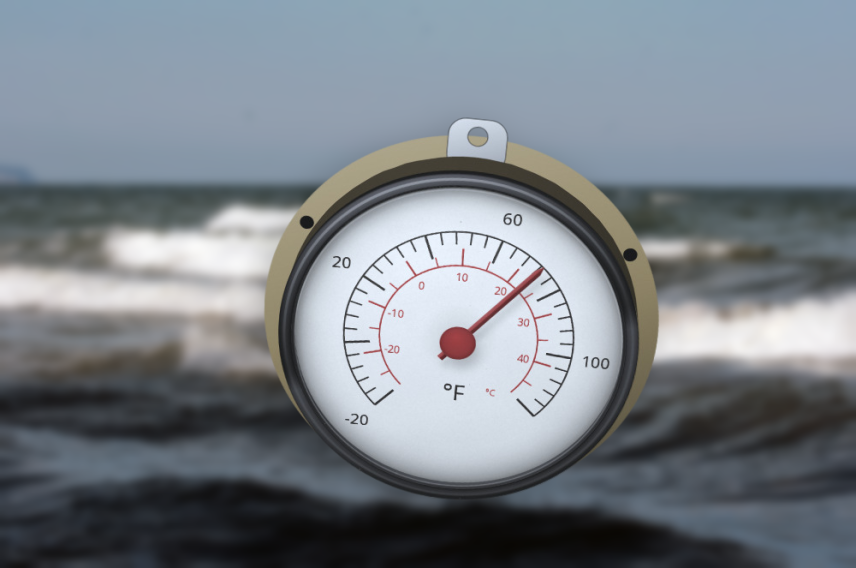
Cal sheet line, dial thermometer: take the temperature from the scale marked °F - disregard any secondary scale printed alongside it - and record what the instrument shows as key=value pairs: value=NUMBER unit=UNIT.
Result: value=72 unit=°F
